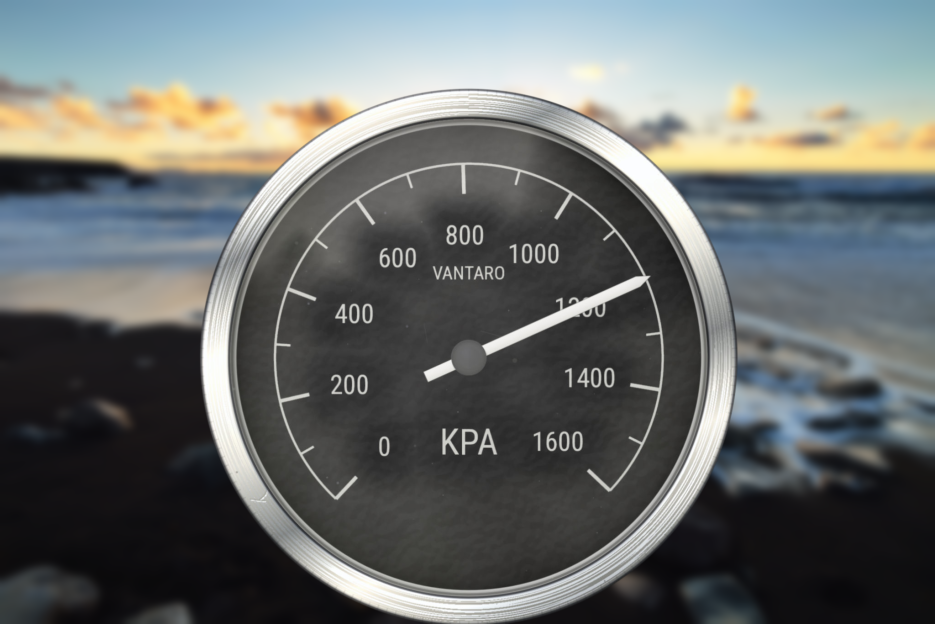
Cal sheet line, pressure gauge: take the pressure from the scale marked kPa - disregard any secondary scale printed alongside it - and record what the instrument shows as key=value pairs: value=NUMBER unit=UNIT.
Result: value=1200 unit=kPa
